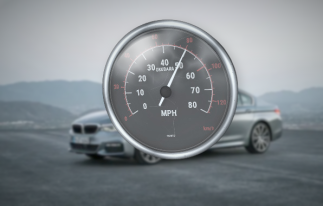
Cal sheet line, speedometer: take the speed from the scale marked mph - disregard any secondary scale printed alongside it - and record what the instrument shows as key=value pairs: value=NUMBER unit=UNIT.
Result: value=50 unit=mph
